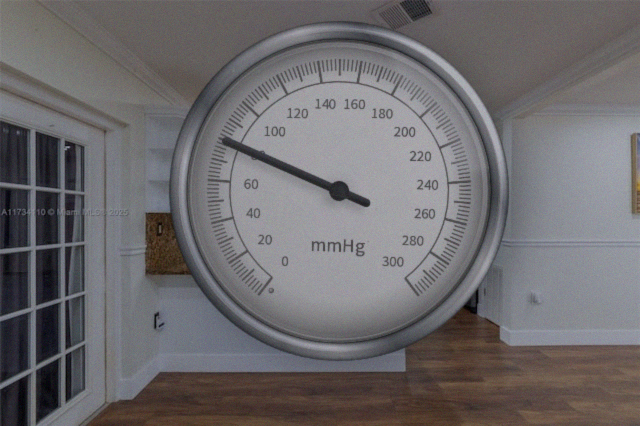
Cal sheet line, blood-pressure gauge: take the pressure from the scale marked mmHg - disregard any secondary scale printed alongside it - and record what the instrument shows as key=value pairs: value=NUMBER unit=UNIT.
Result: value=80 unit=mmHg
